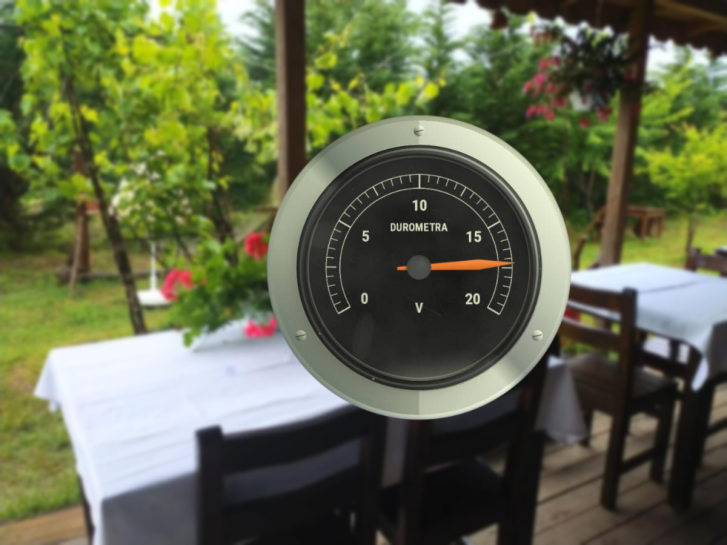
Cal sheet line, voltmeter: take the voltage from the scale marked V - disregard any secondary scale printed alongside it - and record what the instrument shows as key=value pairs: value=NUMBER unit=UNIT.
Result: value=17.25 unit=V
